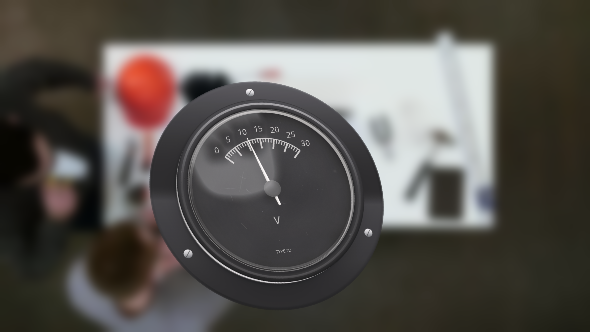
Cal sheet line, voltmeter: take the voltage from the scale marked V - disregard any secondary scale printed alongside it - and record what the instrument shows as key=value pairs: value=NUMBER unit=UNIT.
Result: value=10 unit=V
